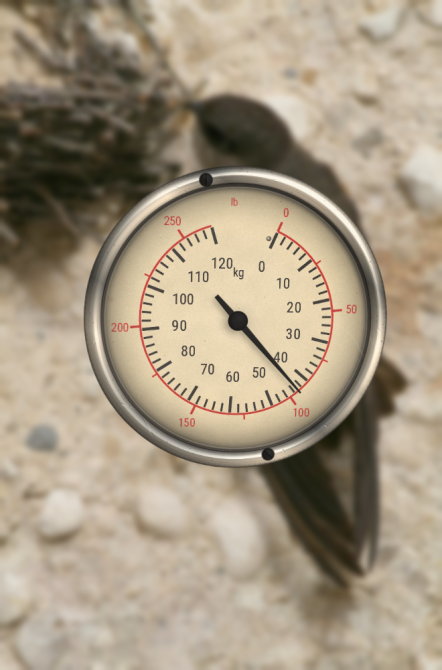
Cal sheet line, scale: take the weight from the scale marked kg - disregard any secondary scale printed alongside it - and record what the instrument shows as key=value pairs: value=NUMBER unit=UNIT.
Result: value=43 unit=kg
